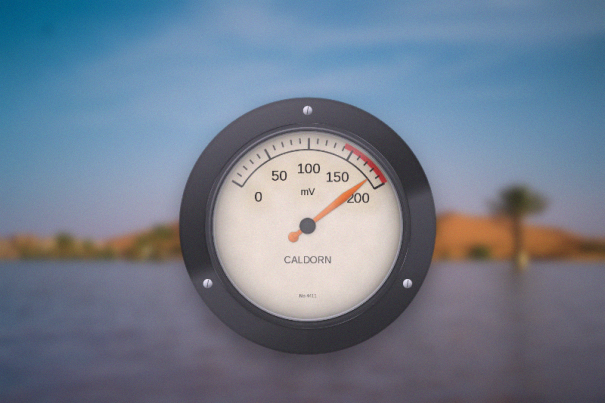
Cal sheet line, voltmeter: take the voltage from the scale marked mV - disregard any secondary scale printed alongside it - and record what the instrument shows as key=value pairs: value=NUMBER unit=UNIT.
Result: value=185 unit=mV
